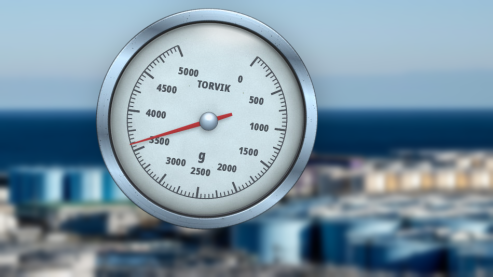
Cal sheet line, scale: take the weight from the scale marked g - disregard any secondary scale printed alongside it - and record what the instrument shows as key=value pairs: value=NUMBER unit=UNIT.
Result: value=3600 unit=g
